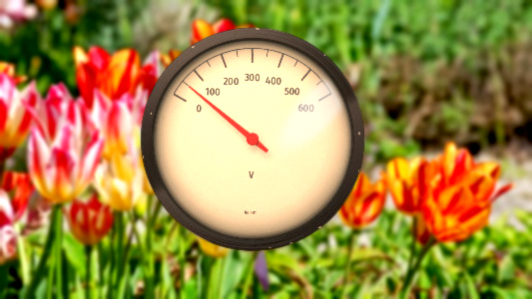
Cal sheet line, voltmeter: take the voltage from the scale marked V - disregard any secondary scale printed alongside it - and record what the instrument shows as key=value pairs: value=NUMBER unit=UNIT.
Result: value=50 unit=V
